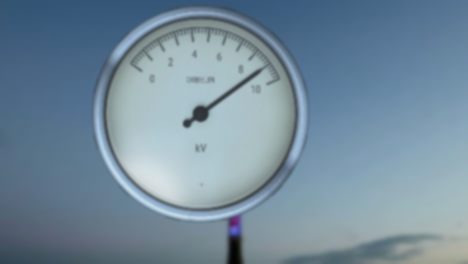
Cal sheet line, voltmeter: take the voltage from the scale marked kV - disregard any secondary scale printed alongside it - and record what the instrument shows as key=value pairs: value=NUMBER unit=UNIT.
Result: value=9 unit=kV
